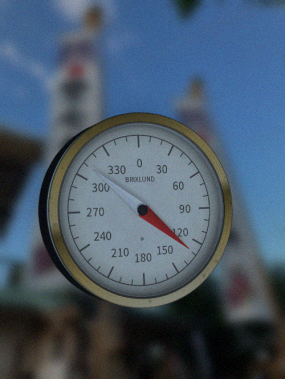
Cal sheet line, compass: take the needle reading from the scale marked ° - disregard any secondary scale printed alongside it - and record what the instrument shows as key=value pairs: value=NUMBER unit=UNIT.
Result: value=130 unit=°
